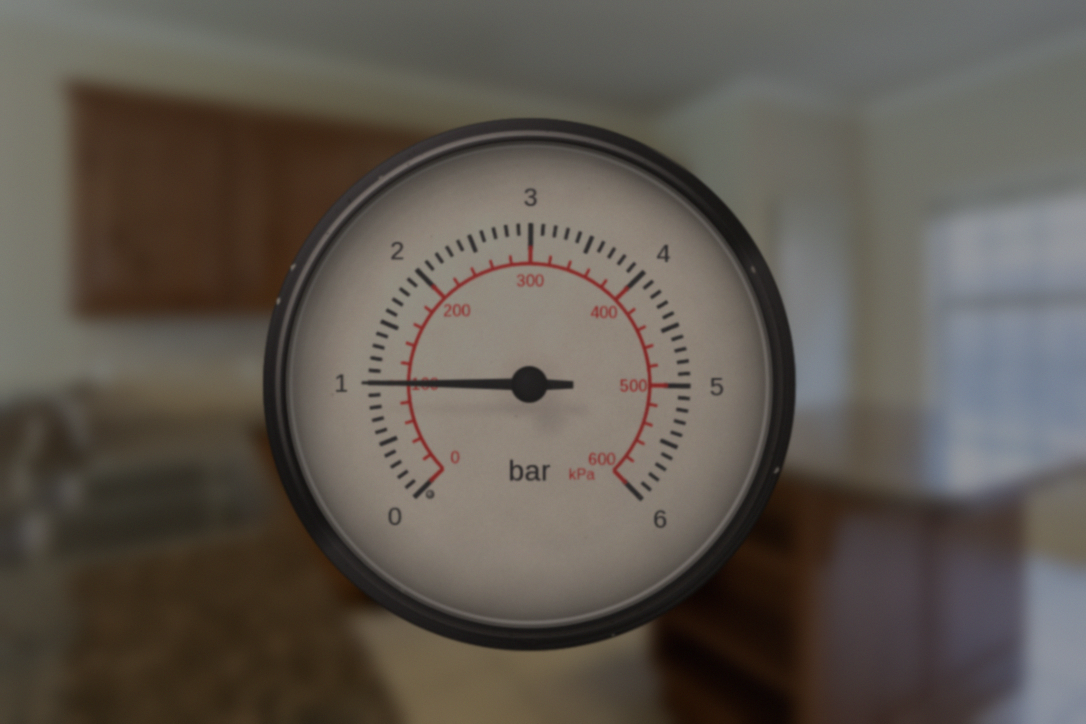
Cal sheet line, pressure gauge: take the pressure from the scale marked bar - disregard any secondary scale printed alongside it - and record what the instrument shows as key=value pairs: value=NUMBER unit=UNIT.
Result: value=1 unit=bar
